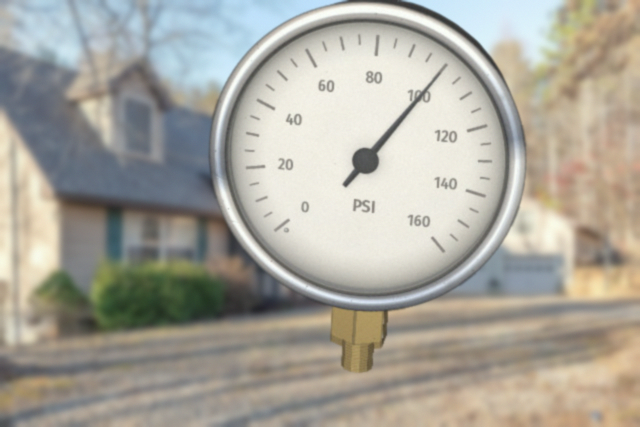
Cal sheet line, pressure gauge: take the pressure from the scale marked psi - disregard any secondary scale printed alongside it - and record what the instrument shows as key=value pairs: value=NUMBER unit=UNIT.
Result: value=100 unit=psi
